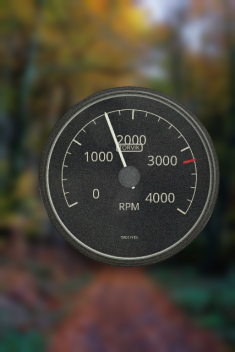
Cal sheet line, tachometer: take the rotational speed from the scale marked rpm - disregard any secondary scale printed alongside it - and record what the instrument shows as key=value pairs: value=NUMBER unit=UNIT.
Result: value=1600 unit=rpm
